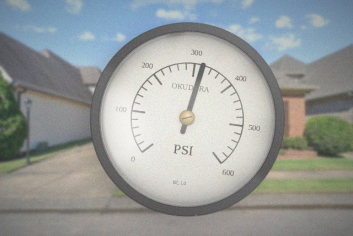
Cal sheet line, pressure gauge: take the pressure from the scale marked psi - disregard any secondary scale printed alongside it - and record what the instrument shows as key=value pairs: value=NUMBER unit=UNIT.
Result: value=320 unit=psi
